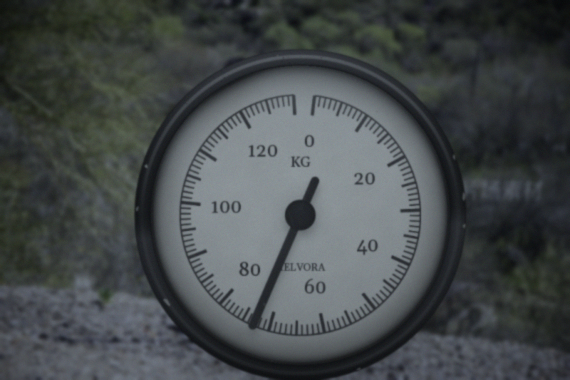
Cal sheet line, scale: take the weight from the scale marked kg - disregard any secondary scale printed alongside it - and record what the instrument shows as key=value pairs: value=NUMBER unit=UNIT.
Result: value=73 unit=kg
